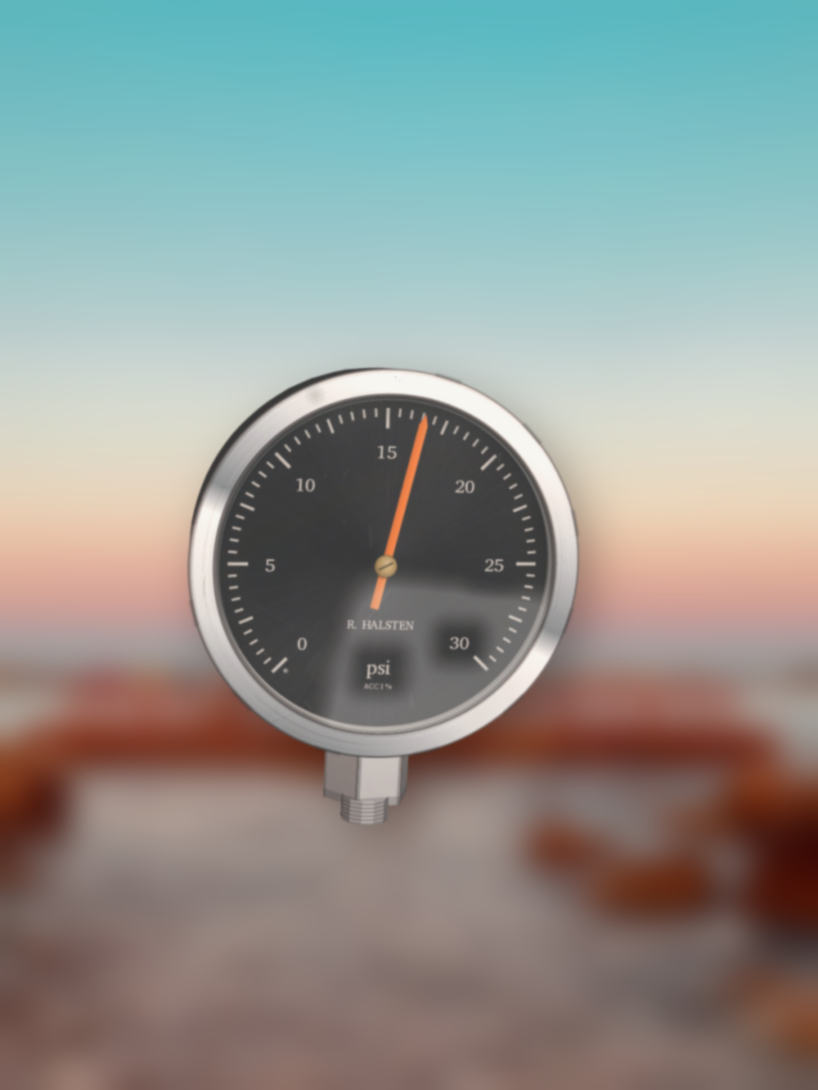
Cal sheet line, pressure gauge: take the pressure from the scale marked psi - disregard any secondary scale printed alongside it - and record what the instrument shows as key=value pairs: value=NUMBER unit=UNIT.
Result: value=16.5 unit=psi
